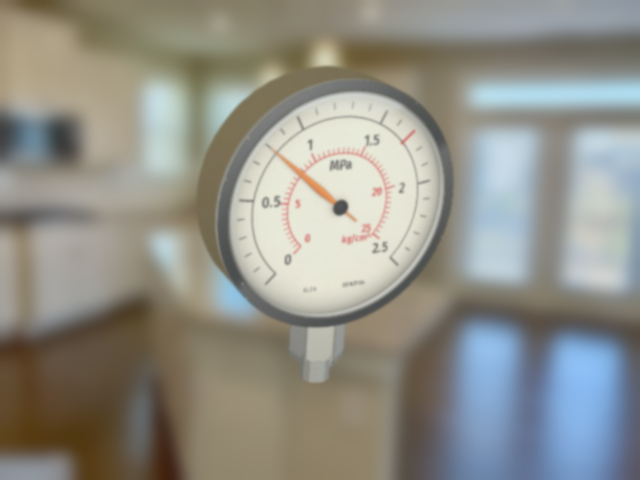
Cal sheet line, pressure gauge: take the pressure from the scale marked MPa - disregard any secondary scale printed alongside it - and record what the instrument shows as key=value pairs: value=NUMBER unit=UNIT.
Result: value=0.8 unit=MPa
